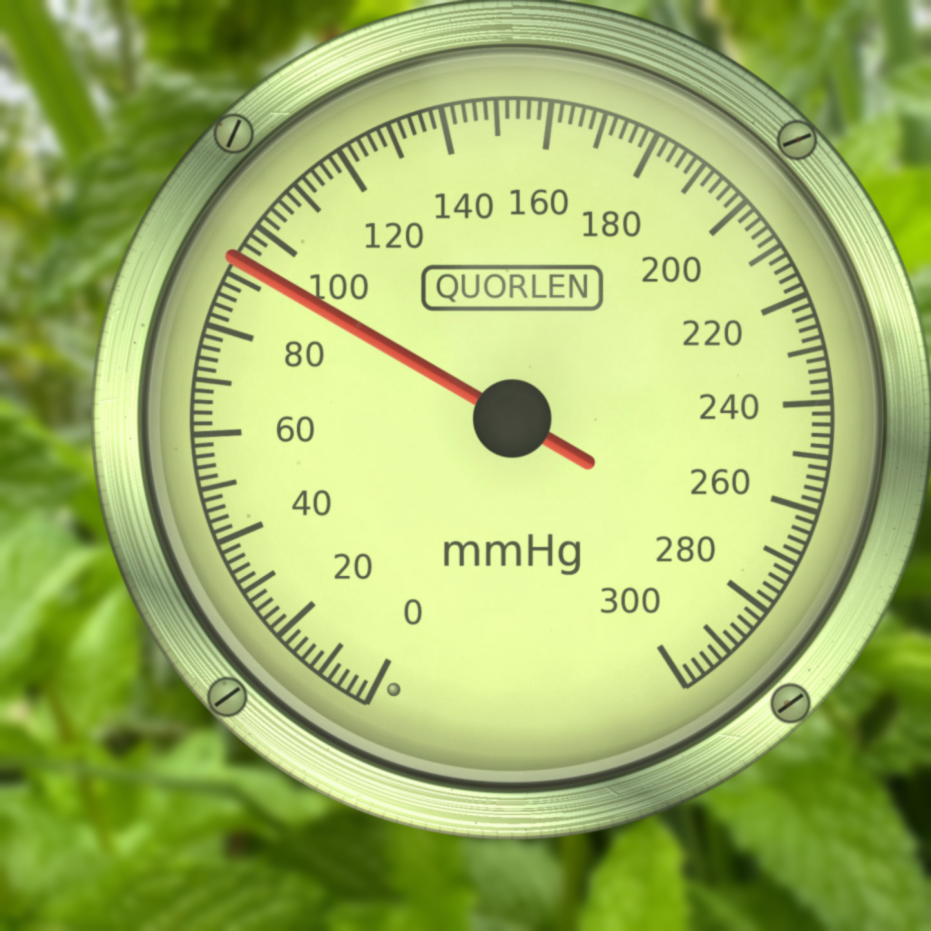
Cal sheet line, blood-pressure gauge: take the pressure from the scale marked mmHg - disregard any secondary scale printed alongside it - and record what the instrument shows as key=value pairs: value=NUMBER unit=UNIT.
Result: value=93 unit=mmHg
